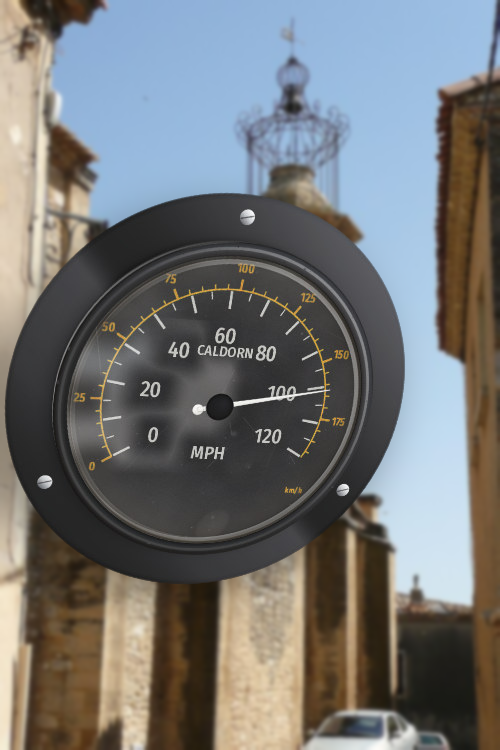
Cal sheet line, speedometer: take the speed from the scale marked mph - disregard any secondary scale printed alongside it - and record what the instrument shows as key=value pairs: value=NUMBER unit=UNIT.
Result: value=100 unit=mph
